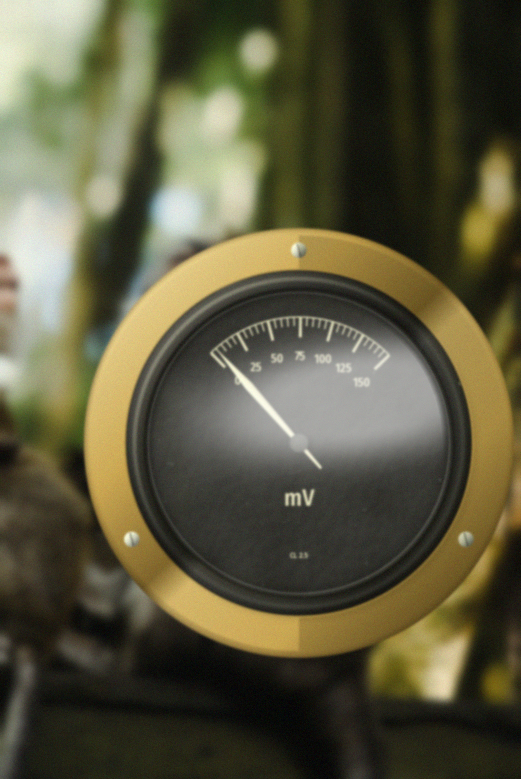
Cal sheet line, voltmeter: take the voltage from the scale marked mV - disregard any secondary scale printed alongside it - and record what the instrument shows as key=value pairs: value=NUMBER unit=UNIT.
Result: value=5 unit=mV
